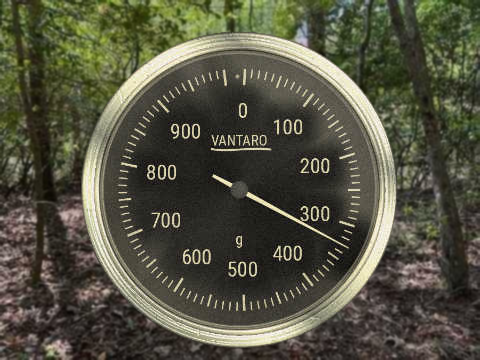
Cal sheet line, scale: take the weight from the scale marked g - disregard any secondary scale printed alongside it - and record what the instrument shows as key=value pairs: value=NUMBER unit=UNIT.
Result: value=330 unit=g
